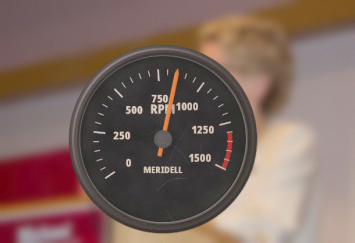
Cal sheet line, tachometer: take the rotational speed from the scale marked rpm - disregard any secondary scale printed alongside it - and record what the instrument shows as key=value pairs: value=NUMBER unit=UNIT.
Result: value=850 unit=rpm
